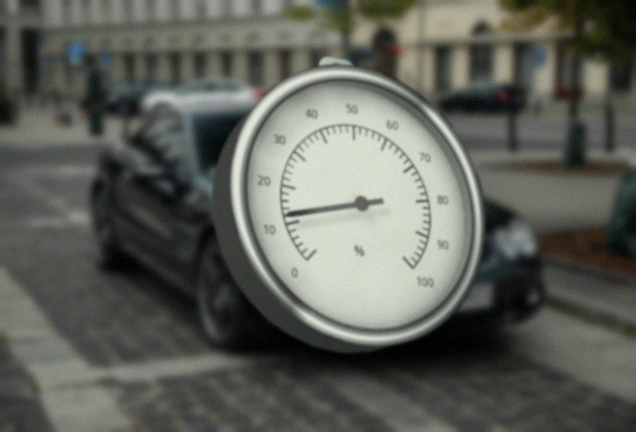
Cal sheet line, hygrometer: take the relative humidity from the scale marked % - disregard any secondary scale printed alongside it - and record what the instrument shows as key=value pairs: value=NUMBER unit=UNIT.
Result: value=12 unit=%
